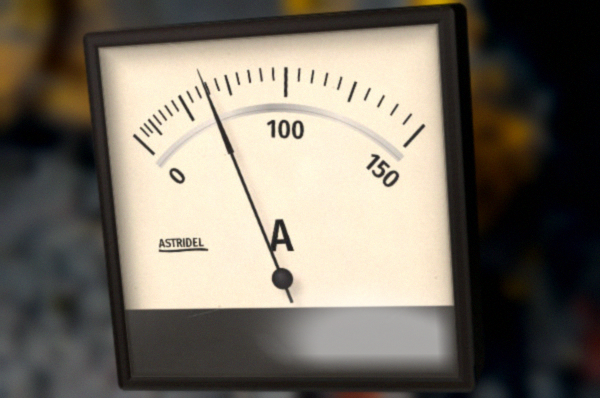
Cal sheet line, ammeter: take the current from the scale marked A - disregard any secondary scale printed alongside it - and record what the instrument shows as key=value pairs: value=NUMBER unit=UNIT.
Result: value=65 unit=A
